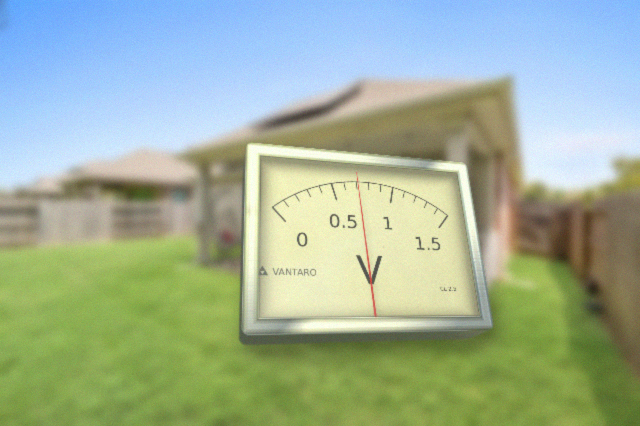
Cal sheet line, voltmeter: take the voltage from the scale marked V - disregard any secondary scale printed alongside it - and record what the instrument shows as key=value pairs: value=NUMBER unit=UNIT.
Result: value=0.7 unit=V
